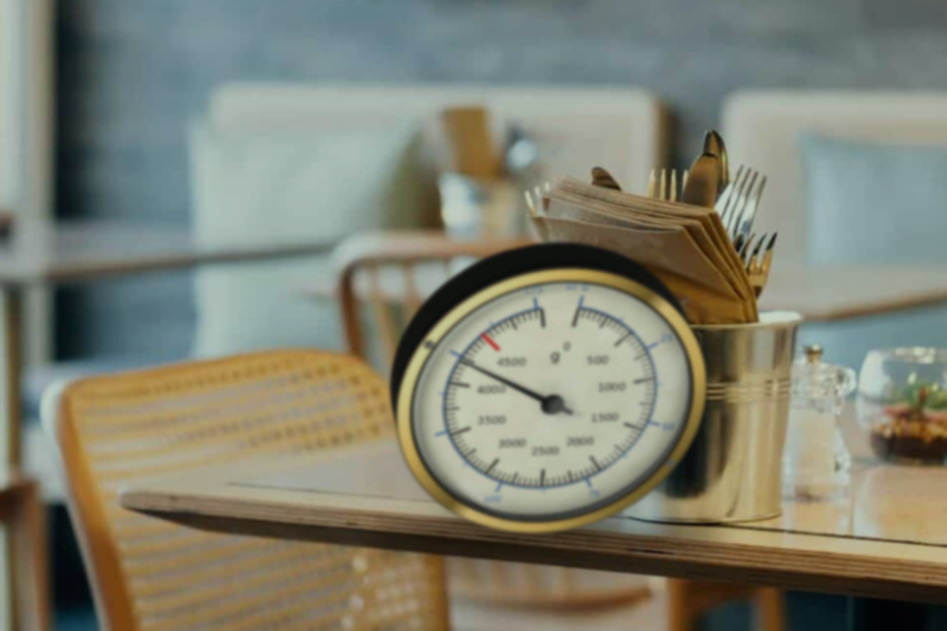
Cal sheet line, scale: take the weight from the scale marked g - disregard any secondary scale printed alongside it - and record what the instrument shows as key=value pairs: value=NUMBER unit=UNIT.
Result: value=4250 unit=g
